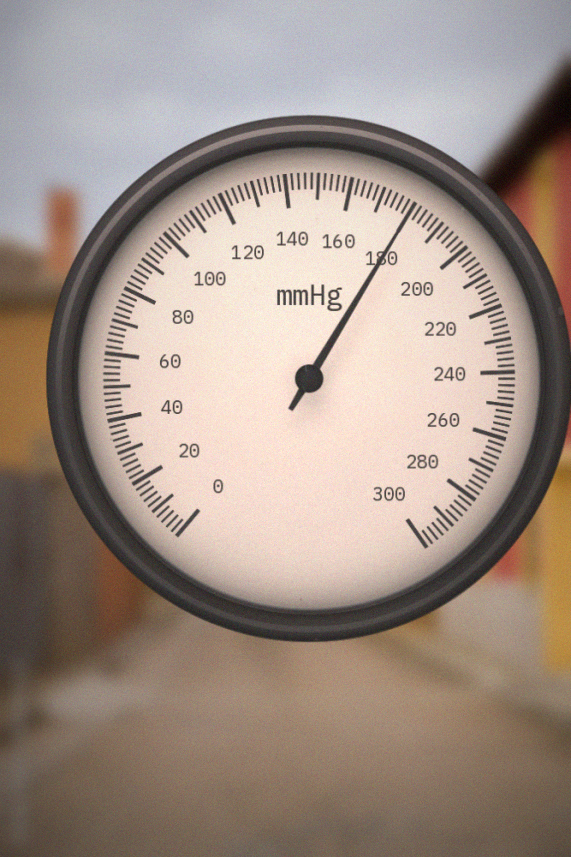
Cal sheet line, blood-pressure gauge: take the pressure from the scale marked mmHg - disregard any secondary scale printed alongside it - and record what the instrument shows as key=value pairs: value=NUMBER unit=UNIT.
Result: value=180 unit=mmHg
